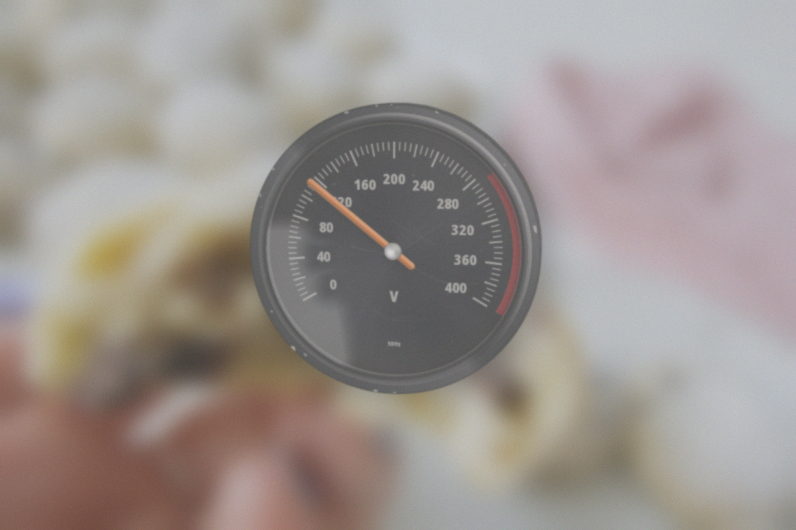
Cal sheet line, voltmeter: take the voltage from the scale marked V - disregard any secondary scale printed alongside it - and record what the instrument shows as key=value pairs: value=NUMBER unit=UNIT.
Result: value=115 unit=V
